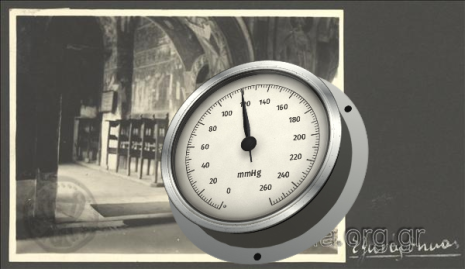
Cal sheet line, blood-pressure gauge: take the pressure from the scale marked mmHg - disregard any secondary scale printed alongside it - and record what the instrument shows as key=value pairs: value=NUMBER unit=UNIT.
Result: value=120 unit=mmHg
